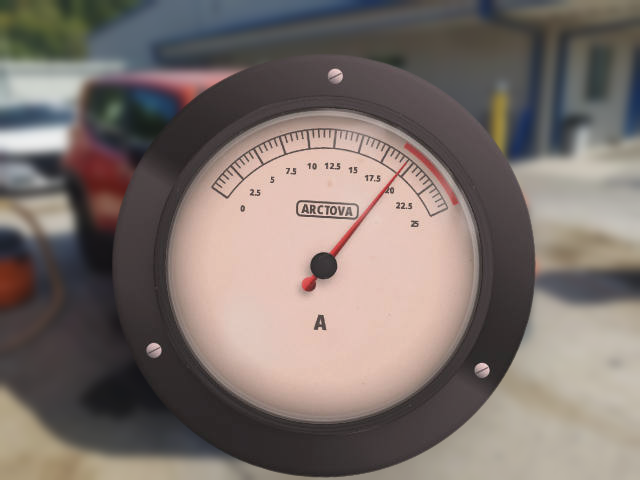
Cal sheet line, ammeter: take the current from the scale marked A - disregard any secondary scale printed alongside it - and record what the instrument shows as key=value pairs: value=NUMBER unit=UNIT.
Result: value=19.5 unit=A
